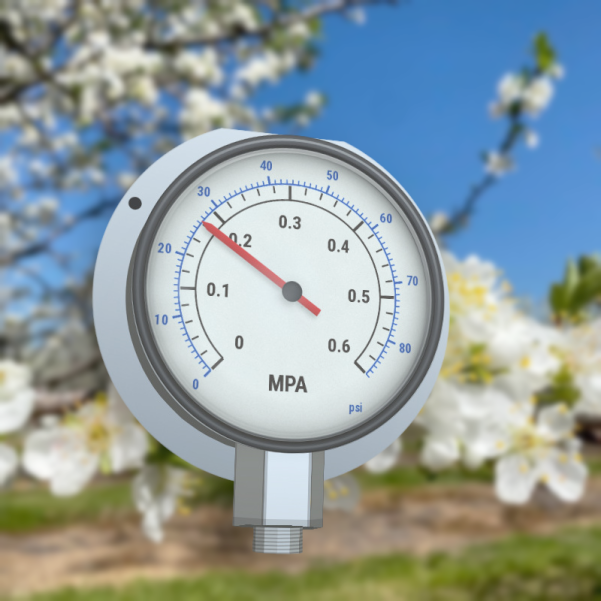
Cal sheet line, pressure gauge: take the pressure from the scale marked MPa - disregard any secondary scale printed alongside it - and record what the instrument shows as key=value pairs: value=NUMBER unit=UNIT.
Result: value=0.18 unit=MPa
